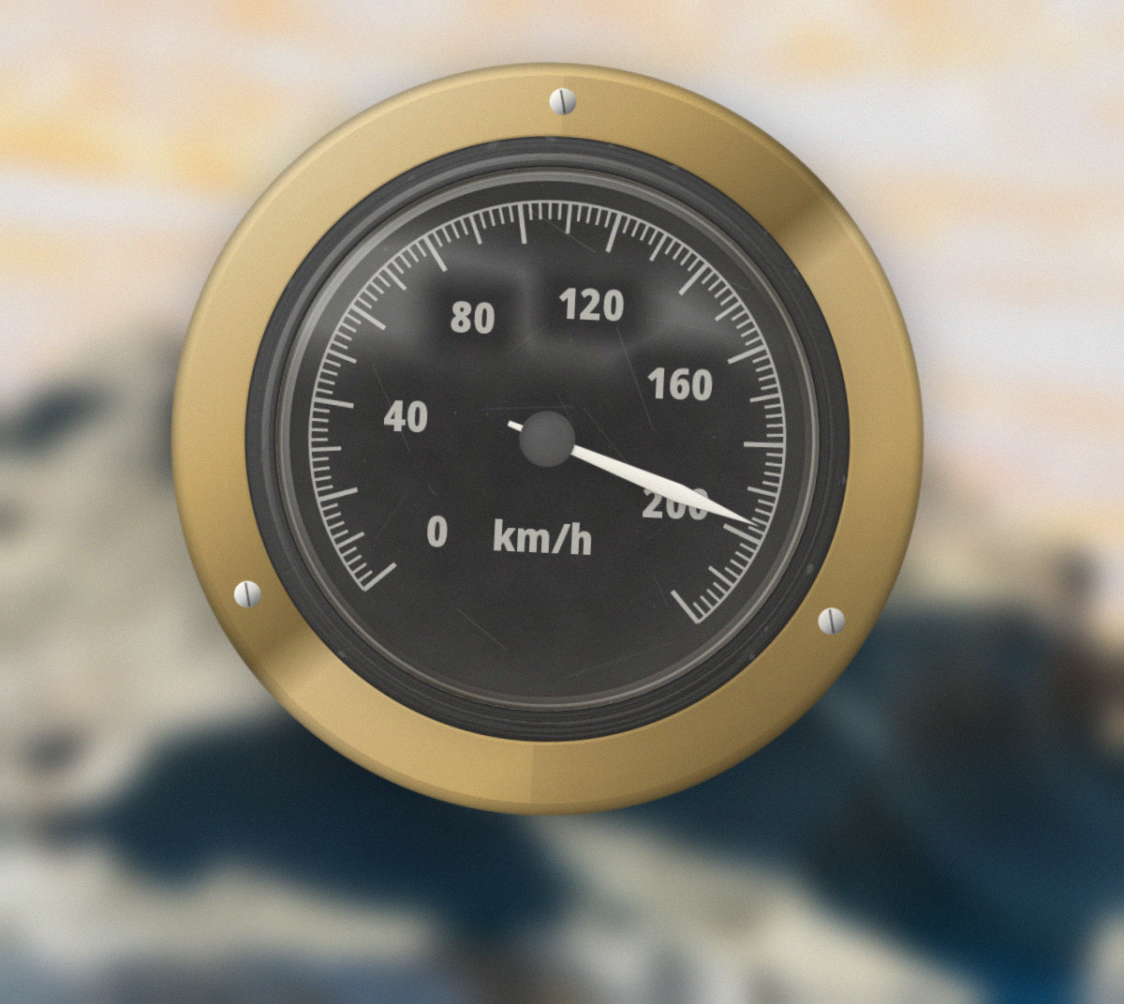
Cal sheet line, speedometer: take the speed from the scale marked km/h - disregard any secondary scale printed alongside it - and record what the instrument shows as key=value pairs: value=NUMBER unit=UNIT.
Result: value=197 unit=km/h
